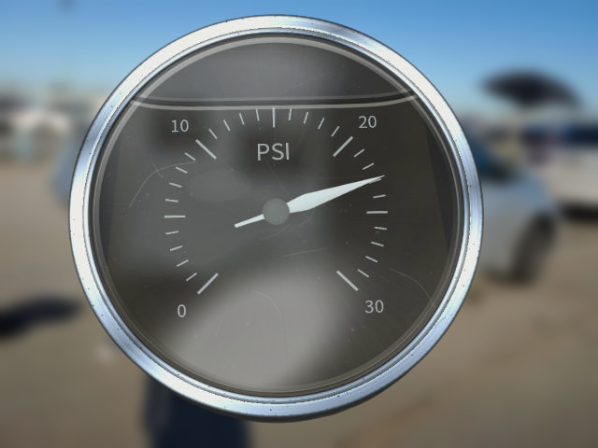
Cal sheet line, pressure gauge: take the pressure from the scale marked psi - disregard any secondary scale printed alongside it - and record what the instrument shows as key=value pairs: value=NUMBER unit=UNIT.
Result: value=23 unit=psi
